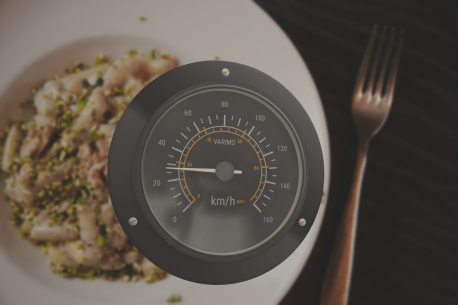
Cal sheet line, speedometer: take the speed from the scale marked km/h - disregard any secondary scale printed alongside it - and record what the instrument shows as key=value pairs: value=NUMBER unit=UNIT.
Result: value=27.5 unit=km/h
